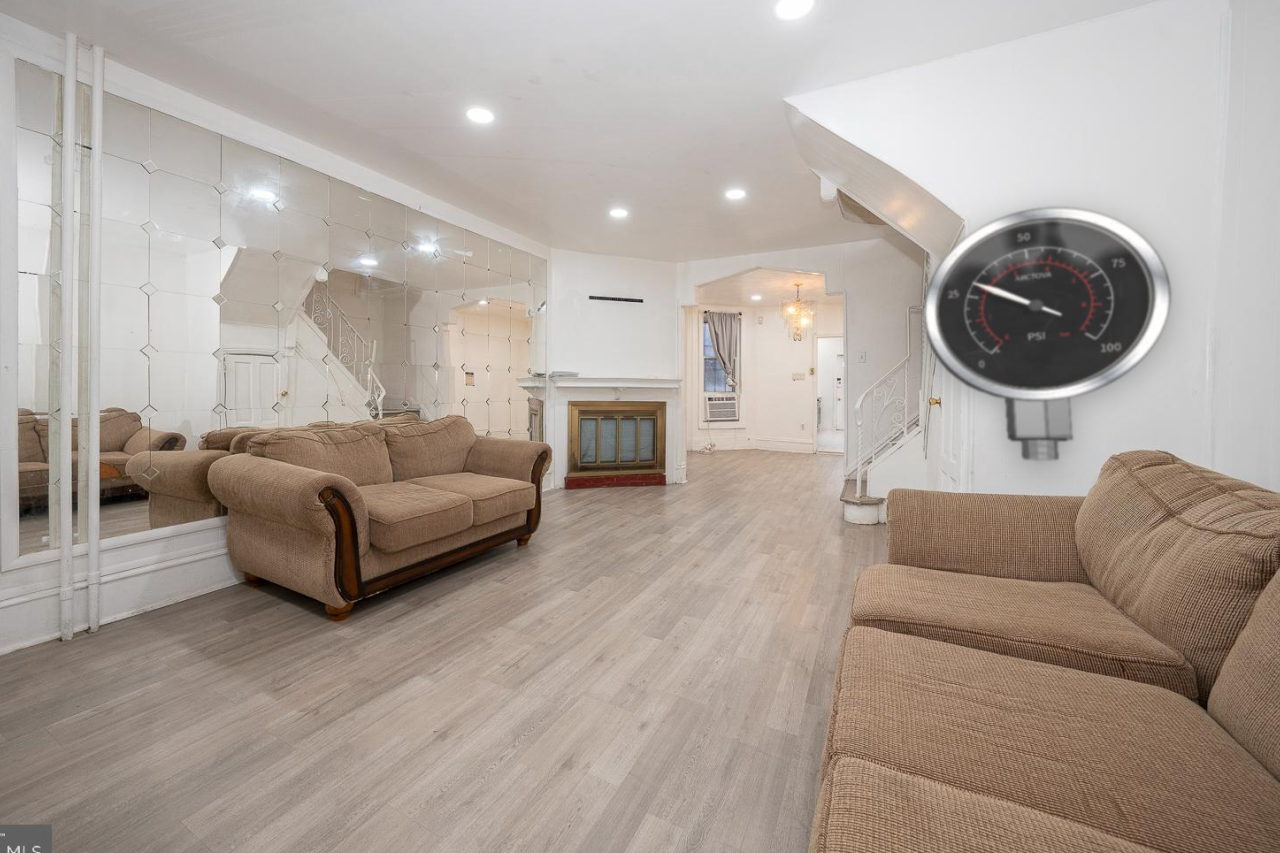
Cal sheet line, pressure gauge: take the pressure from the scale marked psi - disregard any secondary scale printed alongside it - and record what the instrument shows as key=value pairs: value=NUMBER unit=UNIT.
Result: value=30 unit=psi
